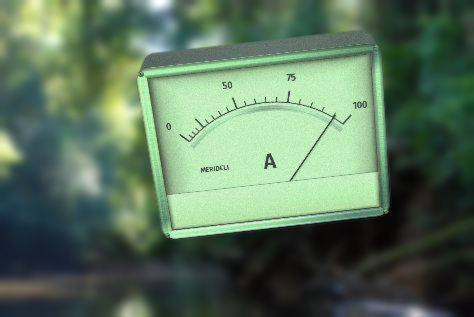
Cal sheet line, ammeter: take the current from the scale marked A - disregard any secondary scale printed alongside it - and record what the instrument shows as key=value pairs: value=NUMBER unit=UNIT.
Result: value=95 unit=A
